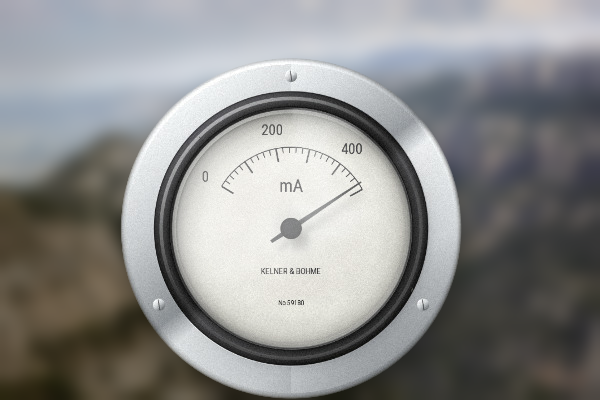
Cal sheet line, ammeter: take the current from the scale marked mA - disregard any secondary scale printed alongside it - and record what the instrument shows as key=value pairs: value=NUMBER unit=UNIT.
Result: value=480 unit=mA
